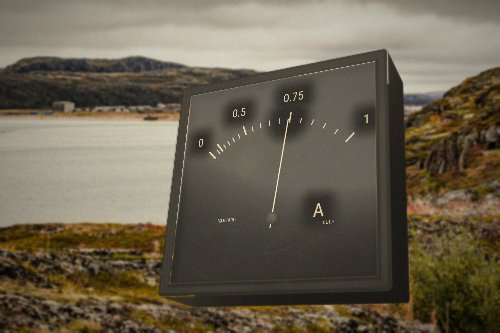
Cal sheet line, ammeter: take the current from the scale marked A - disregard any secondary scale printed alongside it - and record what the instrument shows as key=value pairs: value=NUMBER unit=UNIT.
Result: value=0.75 unit=A
